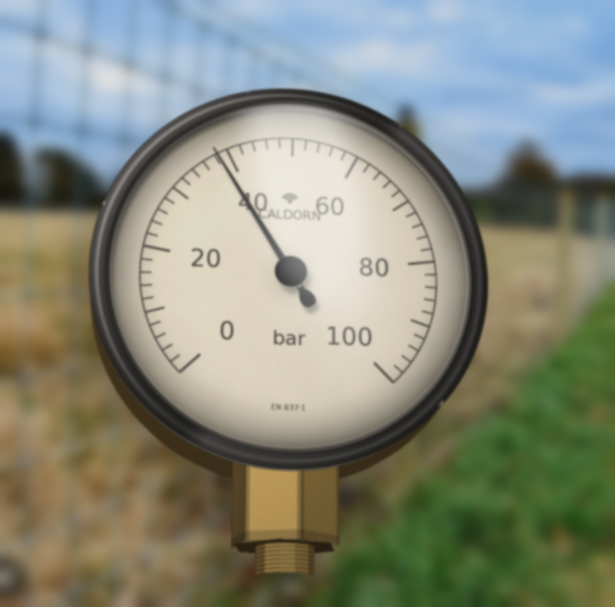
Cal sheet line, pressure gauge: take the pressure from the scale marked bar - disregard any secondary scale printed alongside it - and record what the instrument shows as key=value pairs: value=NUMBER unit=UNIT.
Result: value=38 unit=bar
